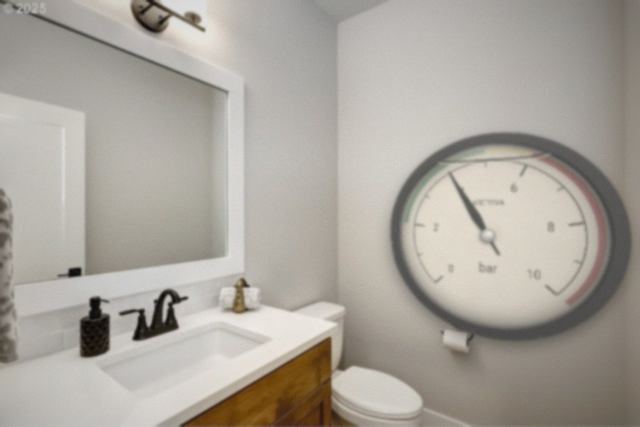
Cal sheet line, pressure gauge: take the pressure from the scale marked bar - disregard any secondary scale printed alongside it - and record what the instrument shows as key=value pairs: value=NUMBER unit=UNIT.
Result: value=4 unit=bar
